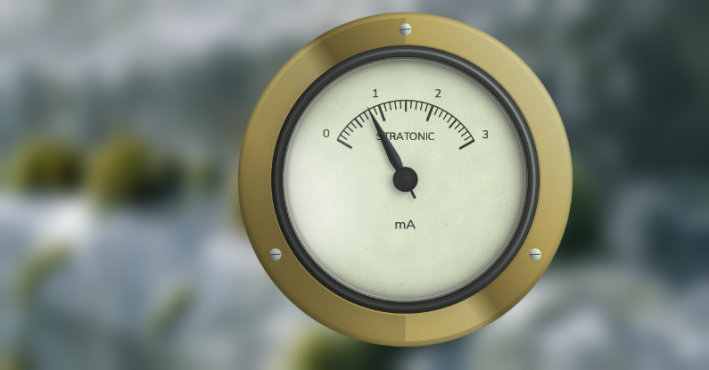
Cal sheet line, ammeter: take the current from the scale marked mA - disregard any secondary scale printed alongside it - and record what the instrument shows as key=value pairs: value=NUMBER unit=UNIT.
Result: value=0.8 unit=mA
